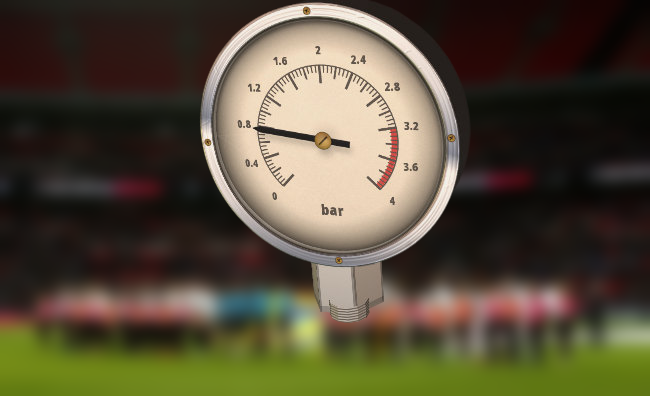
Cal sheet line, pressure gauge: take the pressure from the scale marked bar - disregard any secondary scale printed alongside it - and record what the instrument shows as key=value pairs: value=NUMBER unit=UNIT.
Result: value=0.8 unit=bar
